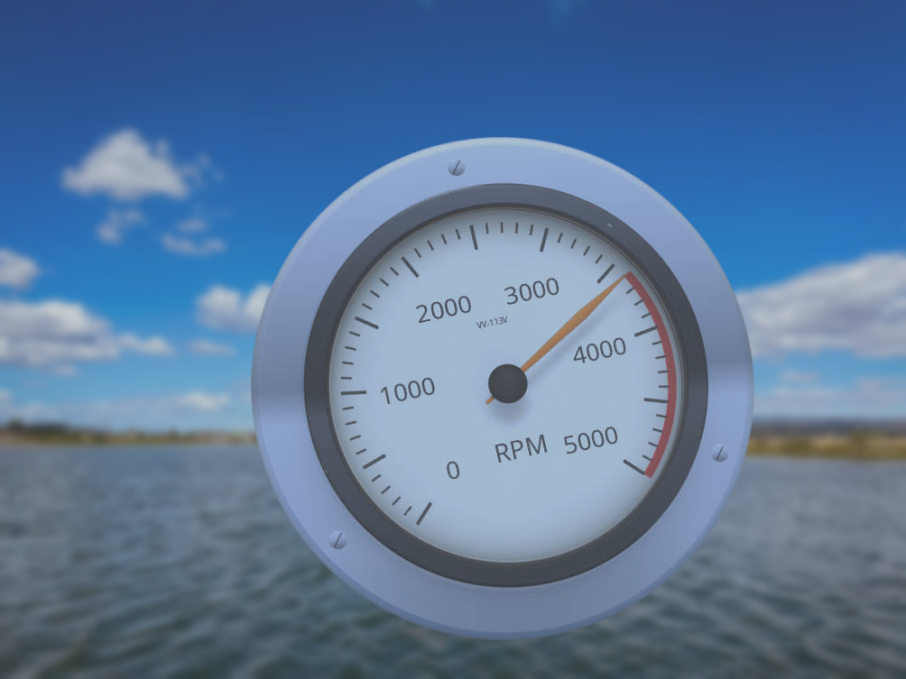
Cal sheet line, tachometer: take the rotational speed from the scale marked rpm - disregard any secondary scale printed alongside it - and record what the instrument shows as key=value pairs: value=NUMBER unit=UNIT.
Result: value=3600 unit=rpm
